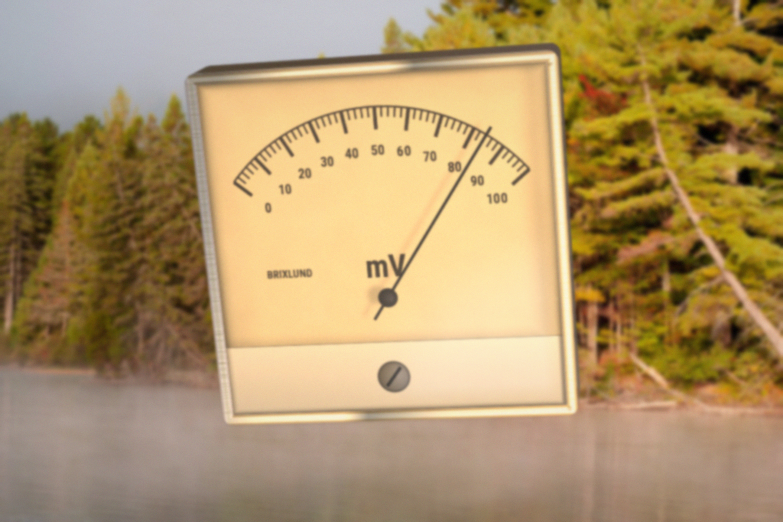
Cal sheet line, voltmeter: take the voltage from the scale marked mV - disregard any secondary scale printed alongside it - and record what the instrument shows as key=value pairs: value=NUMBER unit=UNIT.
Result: value=84 unit=mV
